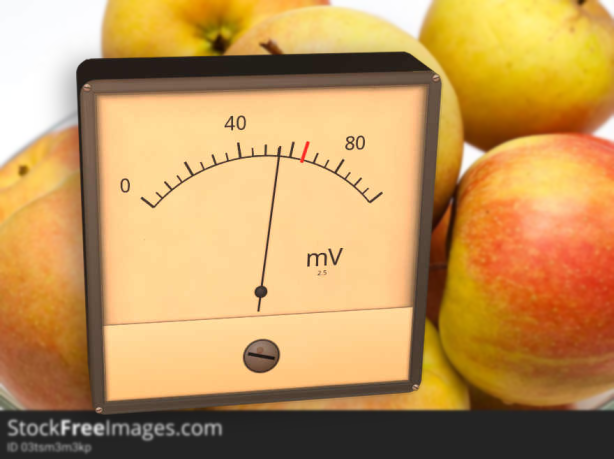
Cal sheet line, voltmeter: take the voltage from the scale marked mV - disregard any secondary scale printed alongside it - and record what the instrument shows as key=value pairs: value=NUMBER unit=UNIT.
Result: value=55 unit=mV
